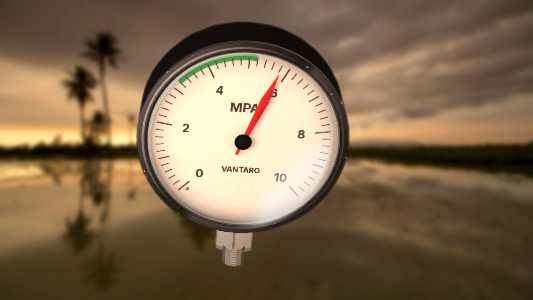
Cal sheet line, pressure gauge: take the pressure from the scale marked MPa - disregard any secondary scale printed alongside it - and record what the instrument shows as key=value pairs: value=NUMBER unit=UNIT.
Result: value=5.8 unit=MPa
